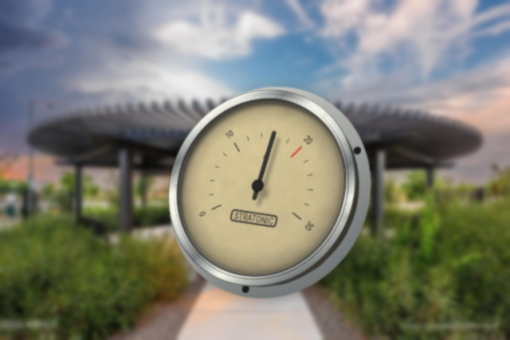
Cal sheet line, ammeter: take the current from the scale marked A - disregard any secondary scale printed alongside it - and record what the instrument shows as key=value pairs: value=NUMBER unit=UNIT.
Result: value=16 unit=A
